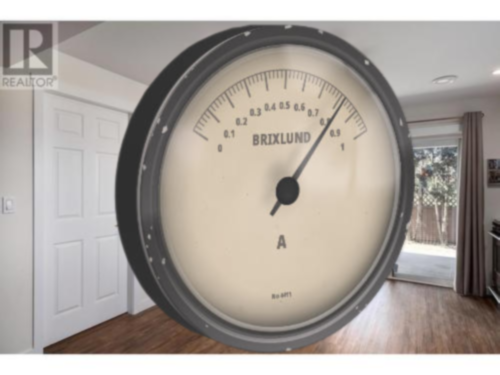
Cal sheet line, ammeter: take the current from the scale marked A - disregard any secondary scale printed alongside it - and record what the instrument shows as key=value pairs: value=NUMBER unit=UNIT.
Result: value=0.8 unit=A
